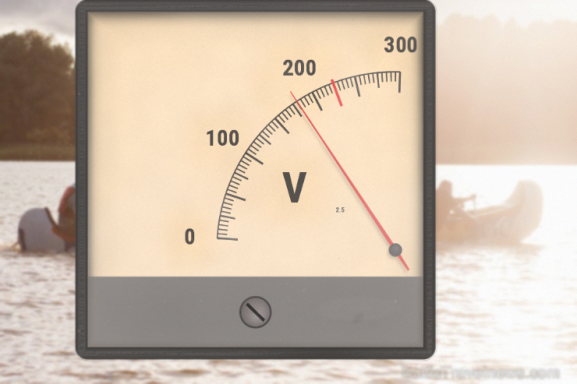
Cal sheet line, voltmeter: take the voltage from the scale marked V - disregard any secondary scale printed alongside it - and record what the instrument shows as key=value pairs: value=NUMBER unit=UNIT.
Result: value=180 unit=V
